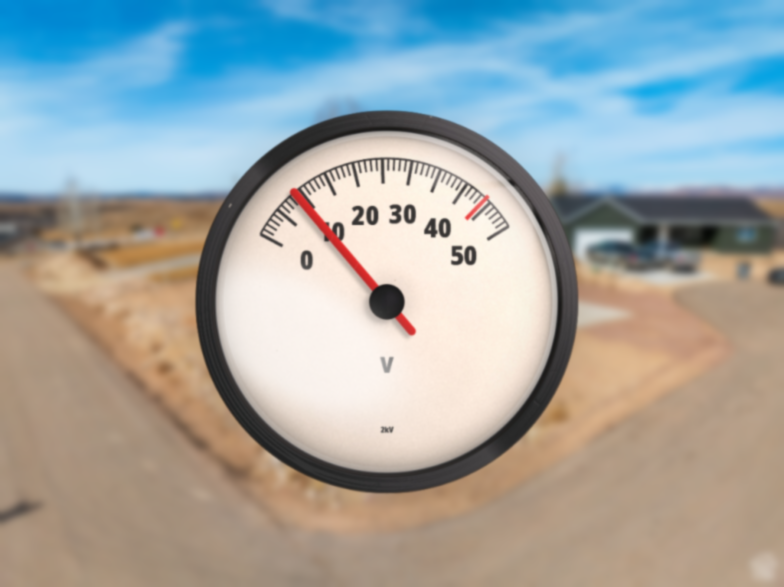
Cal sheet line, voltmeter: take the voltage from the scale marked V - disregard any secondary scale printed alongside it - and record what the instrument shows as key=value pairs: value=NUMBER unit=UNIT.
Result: value=9 unit=V
